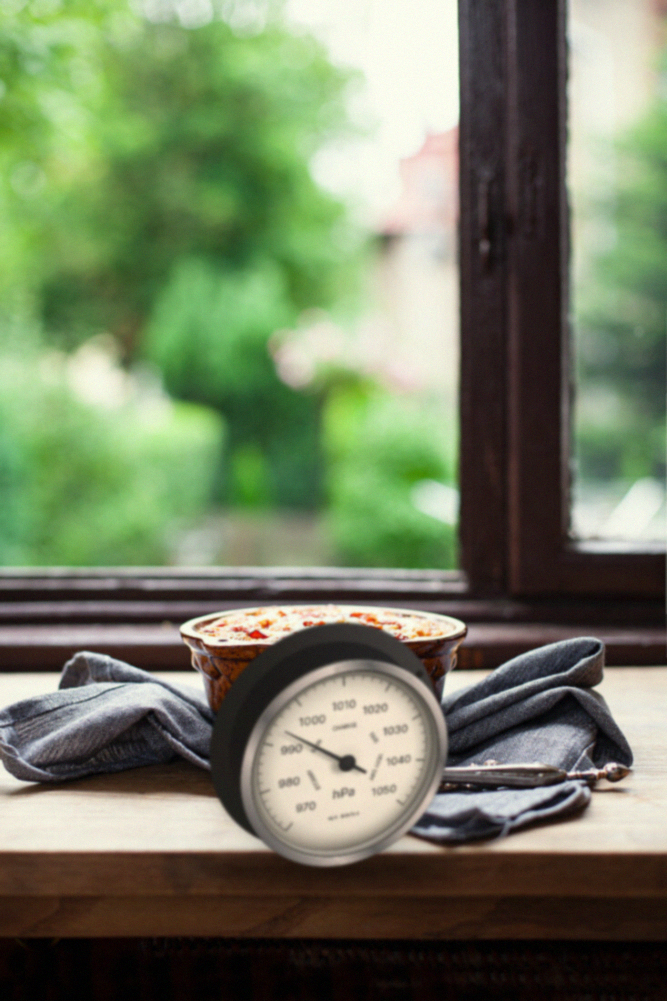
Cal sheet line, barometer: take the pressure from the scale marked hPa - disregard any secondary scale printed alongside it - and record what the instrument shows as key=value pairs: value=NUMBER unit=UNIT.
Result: value=994 unit=hPa
